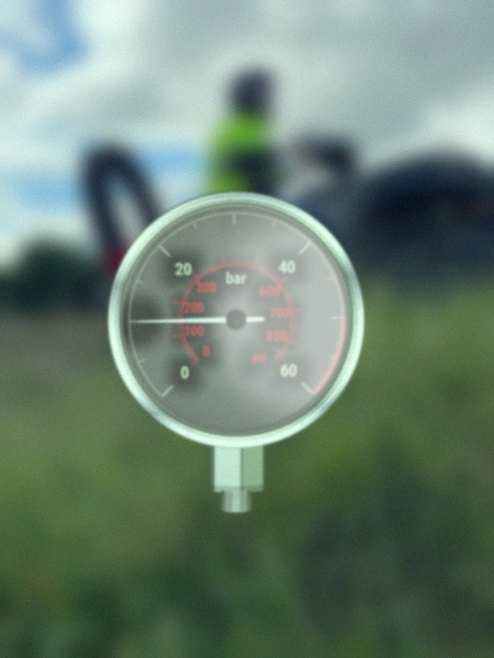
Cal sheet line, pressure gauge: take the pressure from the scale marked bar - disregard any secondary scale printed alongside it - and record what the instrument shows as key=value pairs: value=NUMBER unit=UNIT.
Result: value=10 unit=bar
